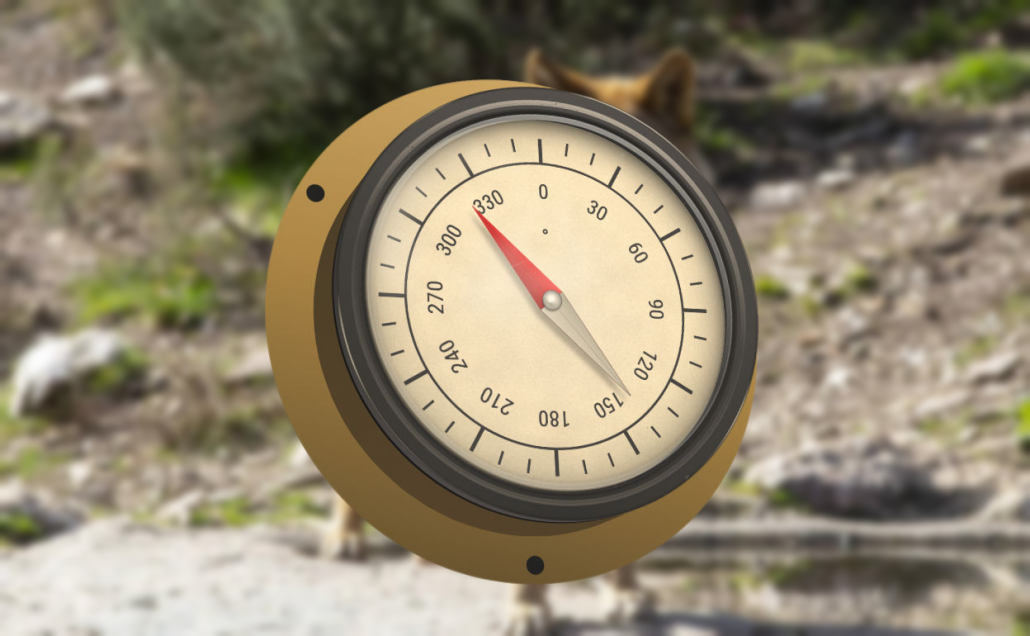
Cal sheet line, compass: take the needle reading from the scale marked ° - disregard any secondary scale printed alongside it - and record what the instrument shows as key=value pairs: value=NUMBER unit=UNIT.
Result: value=320 unit=°
